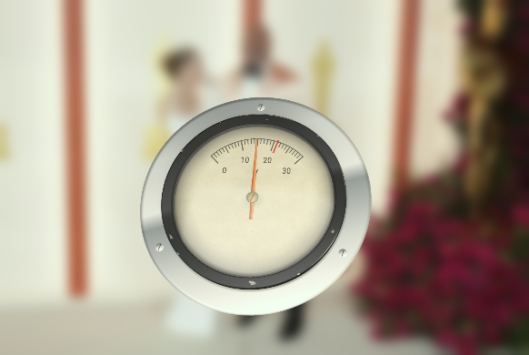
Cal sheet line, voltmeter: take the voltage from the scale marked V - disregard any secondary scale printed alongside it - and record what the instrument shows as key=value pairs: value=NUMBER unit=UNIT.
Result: value=15 unit=V
